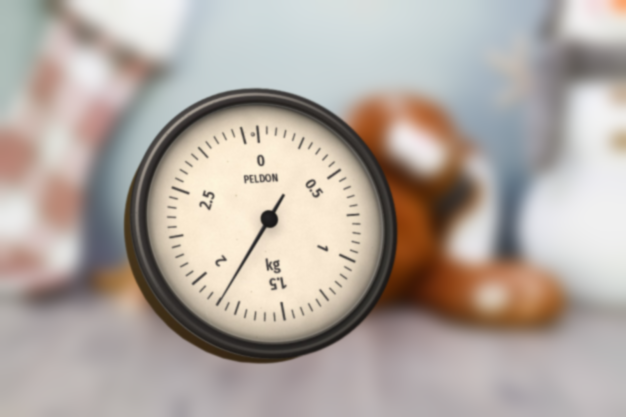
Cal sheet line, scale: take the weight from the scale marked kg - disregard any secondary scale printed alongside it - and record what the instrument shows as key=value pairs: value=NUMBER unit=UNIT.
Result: value=1.85 unit=kg
